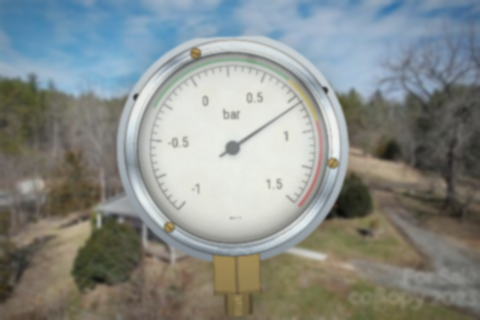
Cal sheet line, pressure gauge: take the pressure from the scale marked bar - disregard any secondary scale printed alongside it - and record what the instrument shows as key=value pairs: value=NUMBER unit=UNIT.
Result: value=0.8 unit=bar
